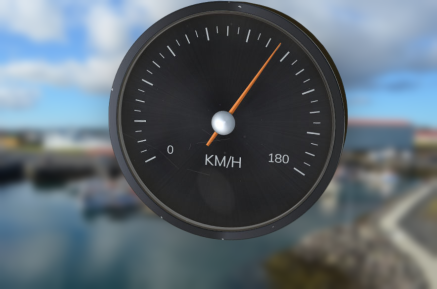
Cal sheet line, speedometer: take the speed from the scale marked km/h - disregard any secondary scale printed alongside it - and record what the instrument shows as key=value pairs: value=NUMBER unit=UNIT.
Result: value=115 unit=km/h
